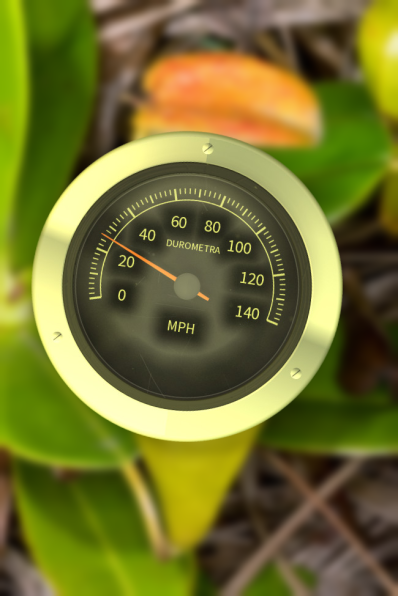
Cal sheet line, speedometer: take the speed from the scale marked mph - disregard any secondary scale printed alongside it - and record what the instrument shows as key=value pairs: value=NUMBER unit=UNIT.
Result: value=26 unit=mph
